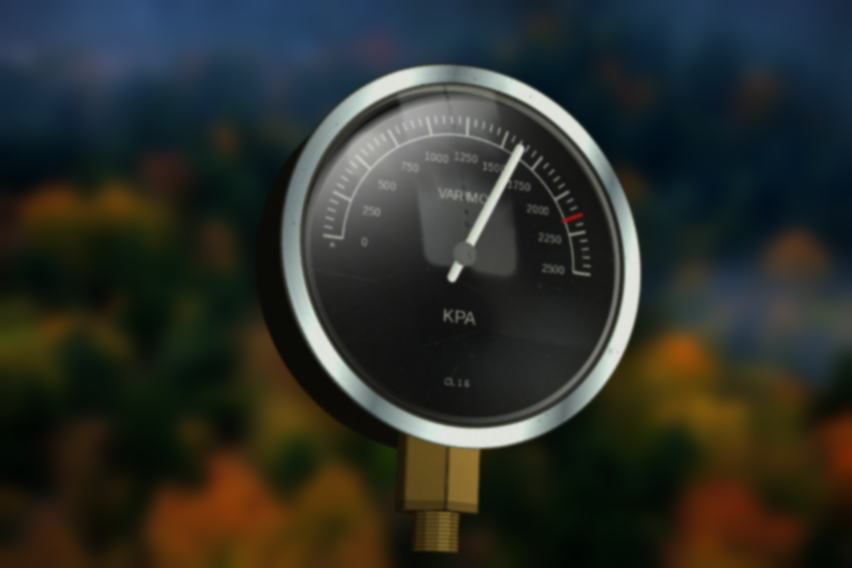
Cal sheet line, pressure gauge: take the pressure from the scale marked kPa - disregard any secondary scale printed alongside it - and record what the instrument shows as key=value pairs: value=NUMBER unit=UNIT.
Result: value=1600 unit=kPa
